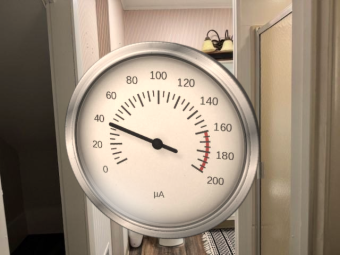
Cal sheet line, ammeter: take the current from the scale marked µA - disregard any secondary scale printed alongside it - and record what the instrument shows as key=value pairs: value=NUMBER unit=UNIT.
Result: value=40 unit=µA
